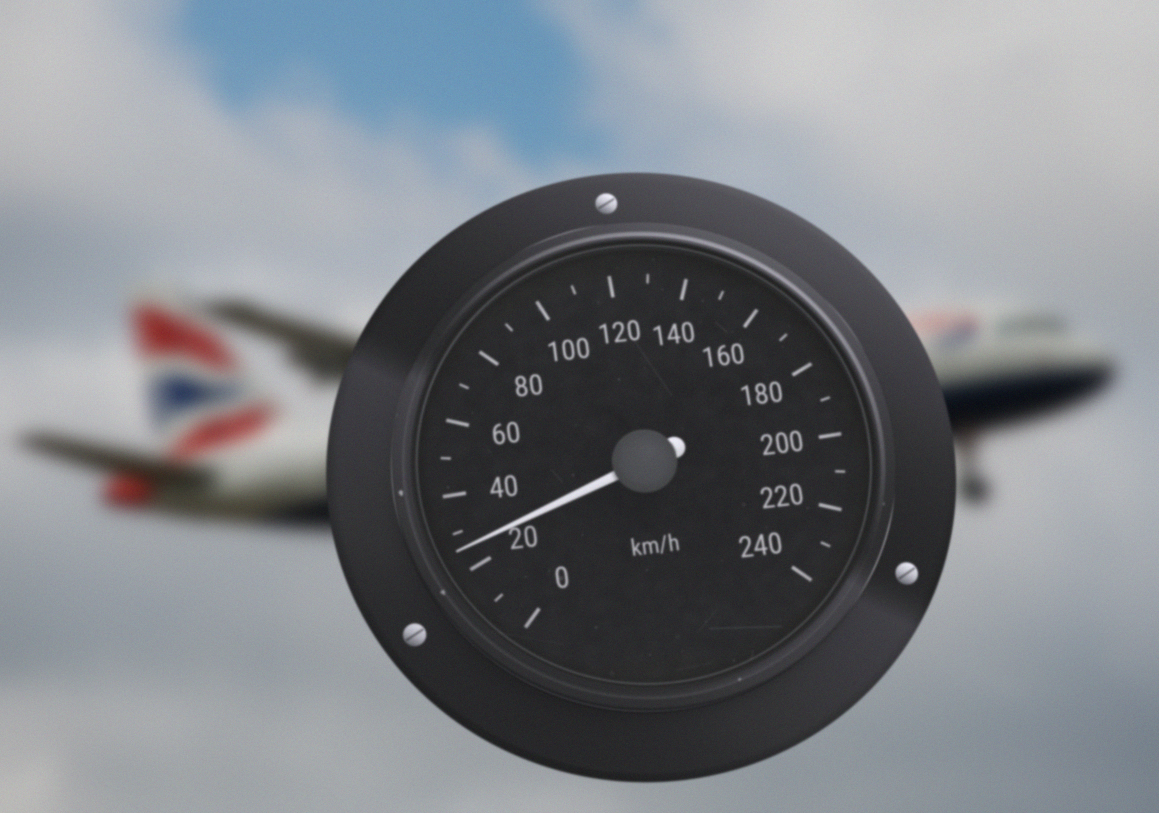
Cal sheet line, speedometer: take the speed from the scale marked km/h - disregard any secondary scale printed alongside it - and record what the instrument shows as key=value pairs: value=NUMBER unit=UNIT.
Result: value=25 unit=km/h
